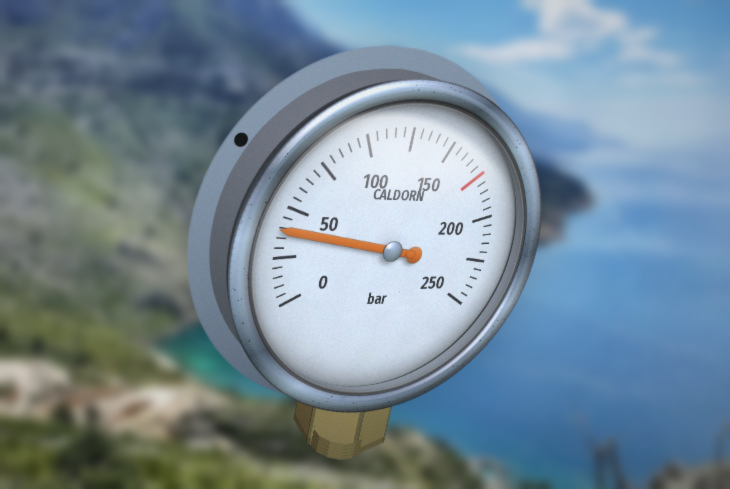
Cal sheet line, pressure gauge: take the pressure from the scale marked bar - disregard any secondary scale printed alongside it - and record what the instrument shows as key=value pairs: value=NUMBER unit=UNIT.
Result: value=40 unit=bar
